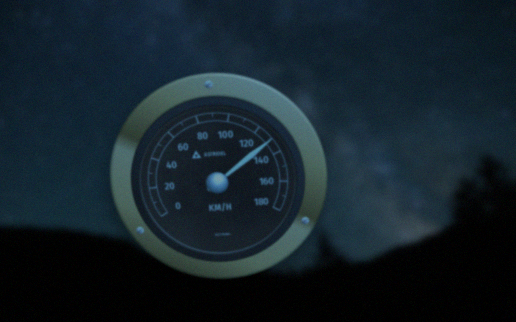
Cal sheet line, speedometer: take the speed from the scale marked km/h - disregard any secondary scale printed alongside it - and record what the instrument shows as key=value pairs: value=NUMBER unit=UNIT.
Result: value=130 unit=km/h
